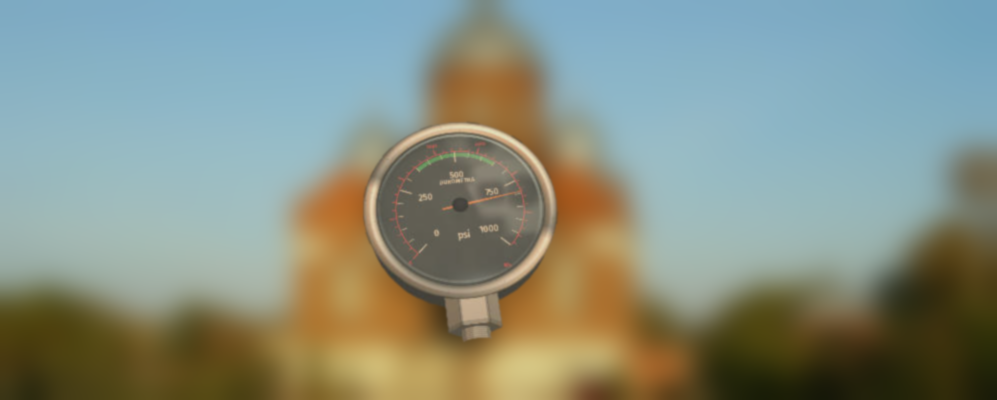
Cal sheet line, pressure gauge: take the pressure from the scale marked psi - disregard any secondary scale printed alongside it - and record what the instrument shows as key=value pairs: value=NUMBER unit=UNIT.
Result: value=800 unit=psi
